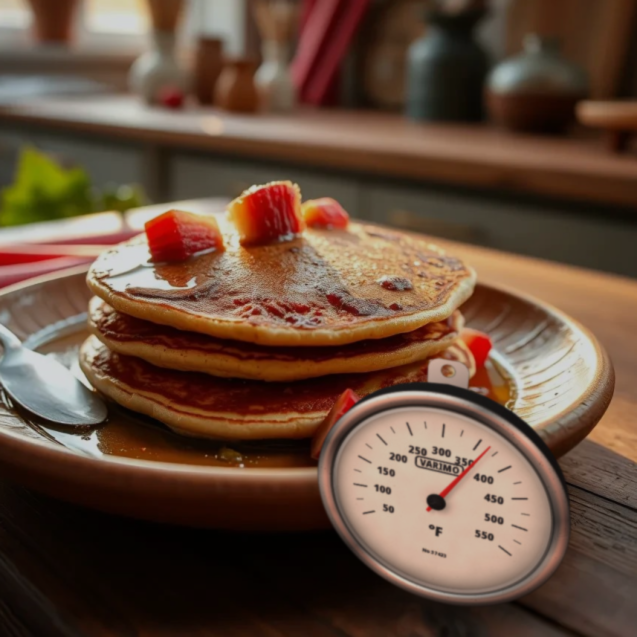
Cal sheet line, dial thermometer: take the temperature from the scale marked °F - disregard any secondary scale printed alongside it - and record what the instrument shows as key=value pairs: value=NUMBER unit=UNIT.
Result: value=362.5 unit=°F
